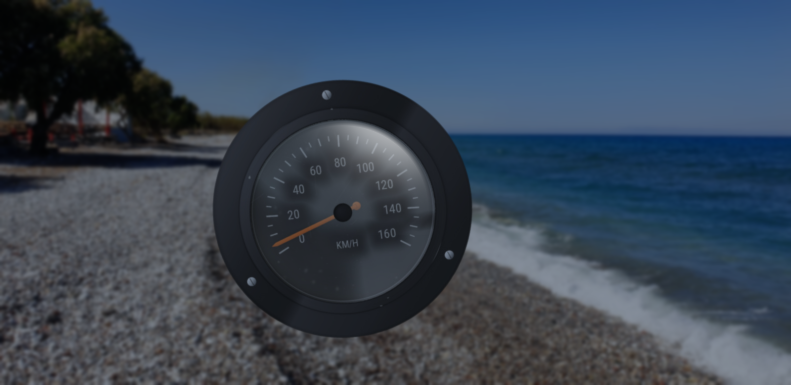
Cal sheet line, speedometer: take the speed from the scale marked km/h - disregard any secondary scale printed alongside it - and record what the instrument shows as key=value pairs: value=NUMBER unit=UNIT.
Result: value=5 unit=km/h
